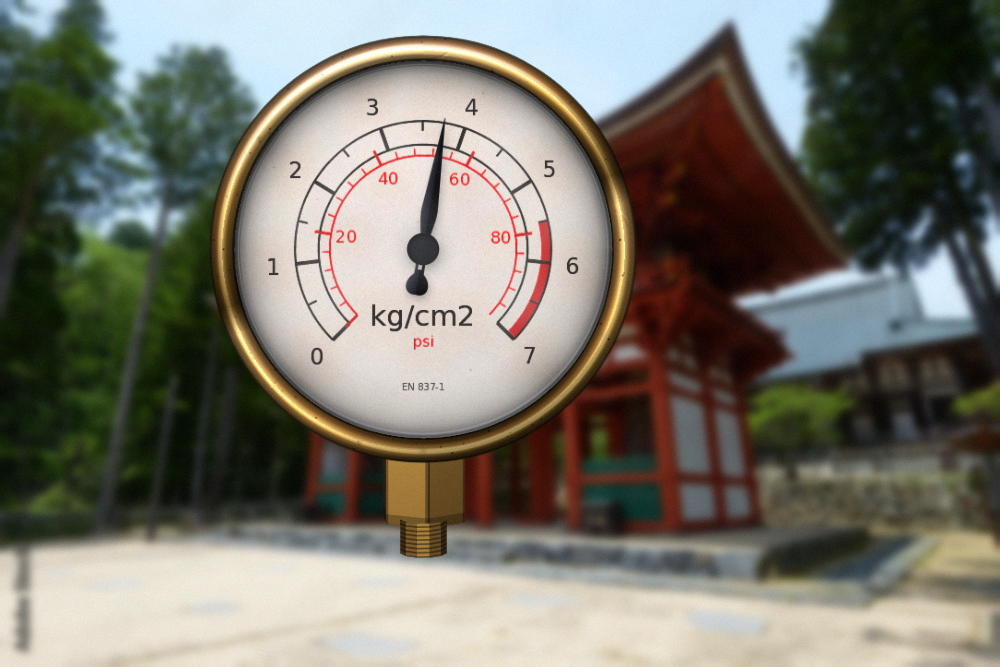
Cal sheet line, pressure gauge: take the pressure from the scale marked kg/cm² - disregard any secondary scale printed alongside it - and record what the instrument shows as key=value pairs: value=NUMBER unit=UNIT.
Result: value=3.75 unit=kg/cm²
